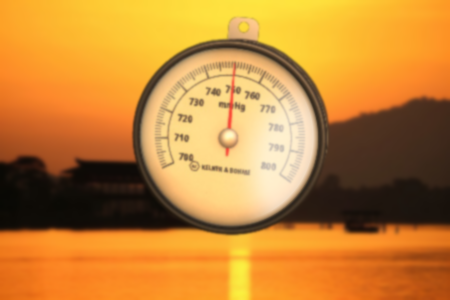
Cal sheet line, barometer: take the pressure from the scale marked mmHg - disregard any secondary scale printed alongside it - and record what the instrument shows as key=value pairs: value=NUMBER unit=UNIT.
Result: value=750 unit=mmHg
